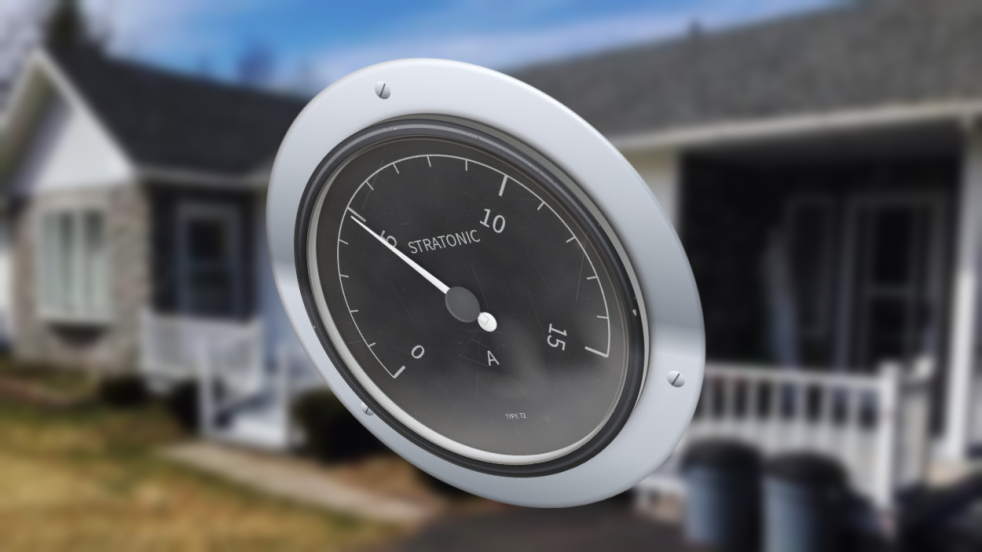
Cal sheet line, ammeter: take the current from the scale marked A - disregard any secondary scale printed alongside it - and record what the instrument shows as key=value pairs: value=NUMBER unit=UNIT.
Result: value=5 unit=A
